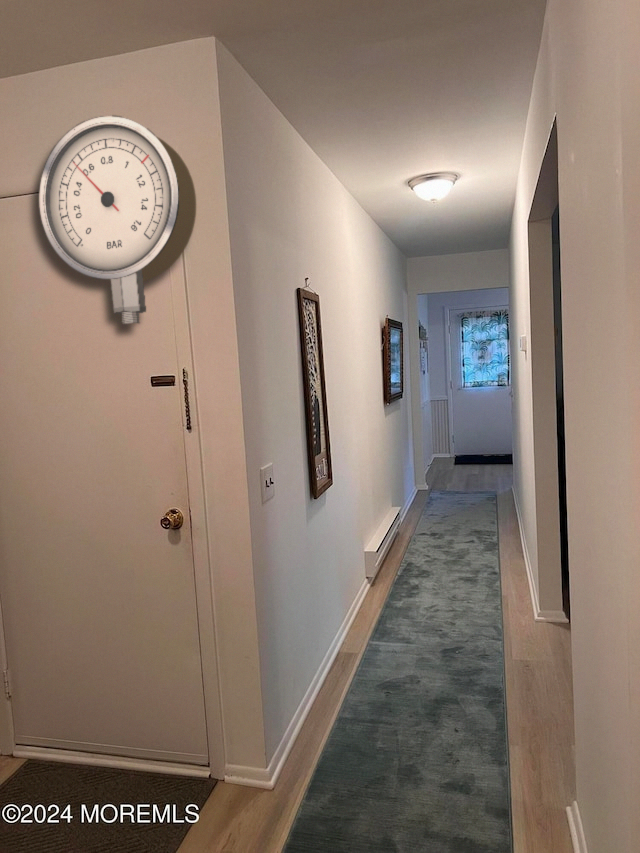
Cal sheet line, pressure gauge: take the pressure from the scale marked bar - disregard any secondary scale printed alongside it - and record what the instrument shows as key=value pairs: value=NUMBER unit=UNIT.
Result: value=0.55 unit=bar
